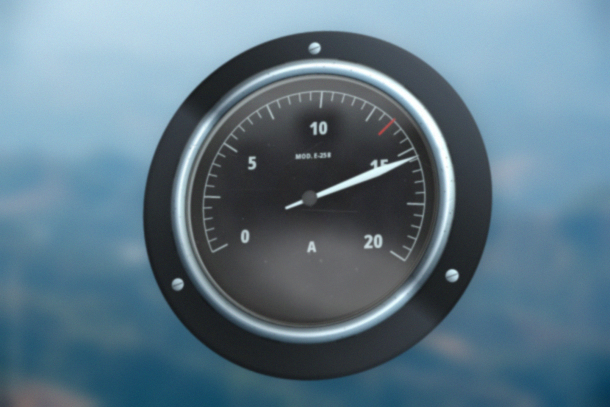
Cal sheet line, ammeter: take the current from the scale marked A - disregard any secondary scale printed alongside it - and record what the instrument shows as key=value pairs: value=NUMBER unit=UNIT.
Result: value=15.5 unit=A
